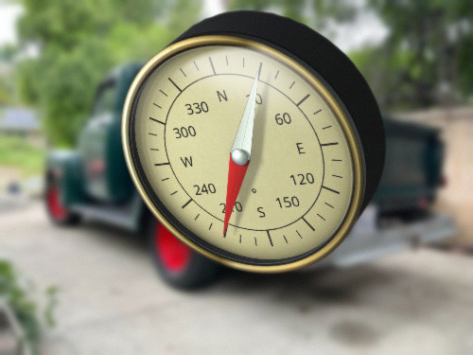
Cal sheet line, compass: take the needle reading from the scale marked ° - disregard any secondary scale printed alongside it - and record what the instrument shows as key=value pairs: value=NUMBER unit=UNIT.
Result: value=210 unit=°
